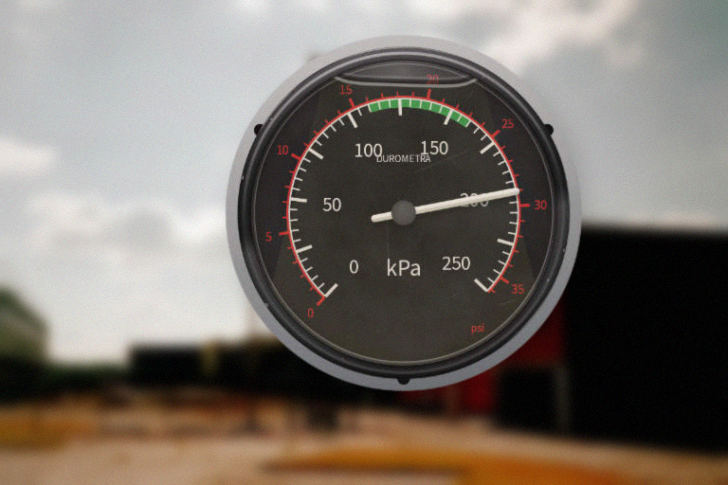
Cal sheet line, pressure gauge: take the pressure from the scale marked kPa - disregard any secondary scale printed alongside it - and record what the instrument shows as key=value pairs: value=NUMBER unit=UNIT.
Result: value=200 unit=kPa
